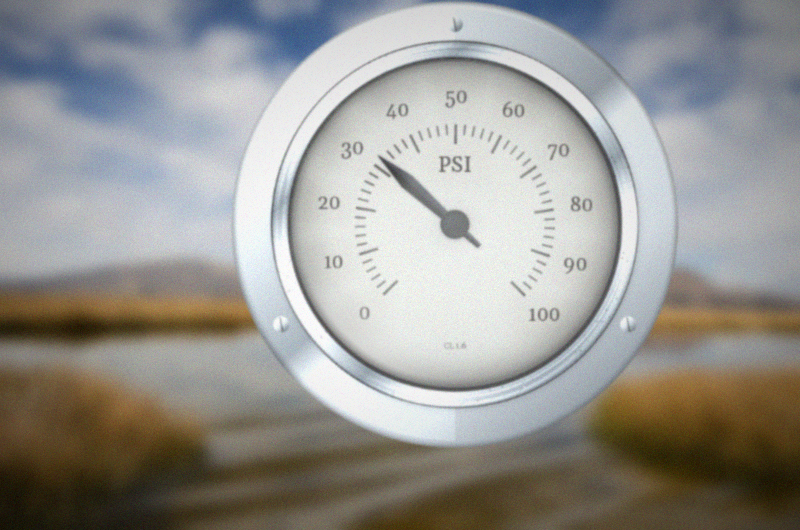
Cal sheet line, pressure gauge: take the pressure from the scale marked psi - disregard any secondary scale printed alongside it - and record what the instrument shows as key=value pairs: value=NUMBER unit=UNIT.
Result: value=32 unit=psi
